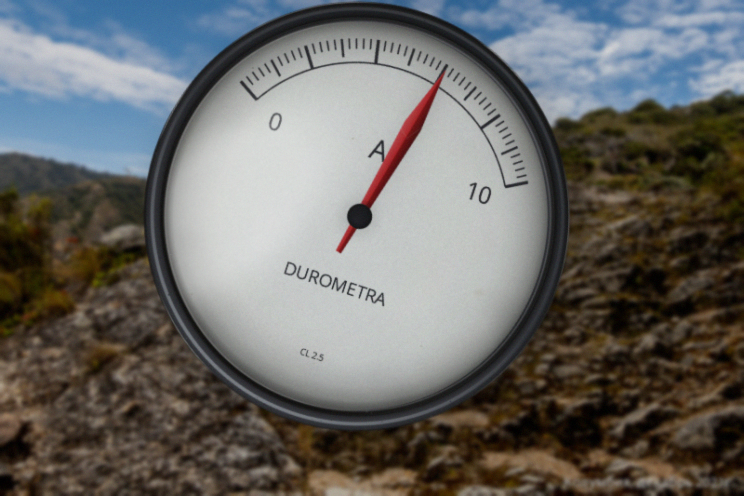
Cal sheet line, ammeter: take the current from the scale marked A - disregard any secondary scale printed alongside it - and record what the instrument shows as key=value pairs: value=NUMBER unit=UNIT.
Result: value=6 unit=A
